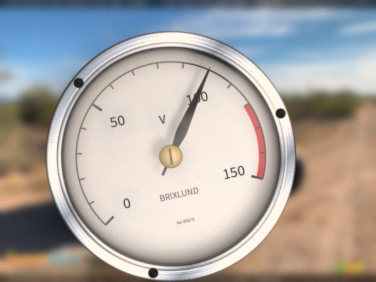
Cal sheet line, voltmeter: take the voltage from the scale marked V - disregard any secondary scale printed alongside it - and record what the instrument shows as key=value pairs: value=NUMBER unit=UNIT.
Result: value=100 unit=V
